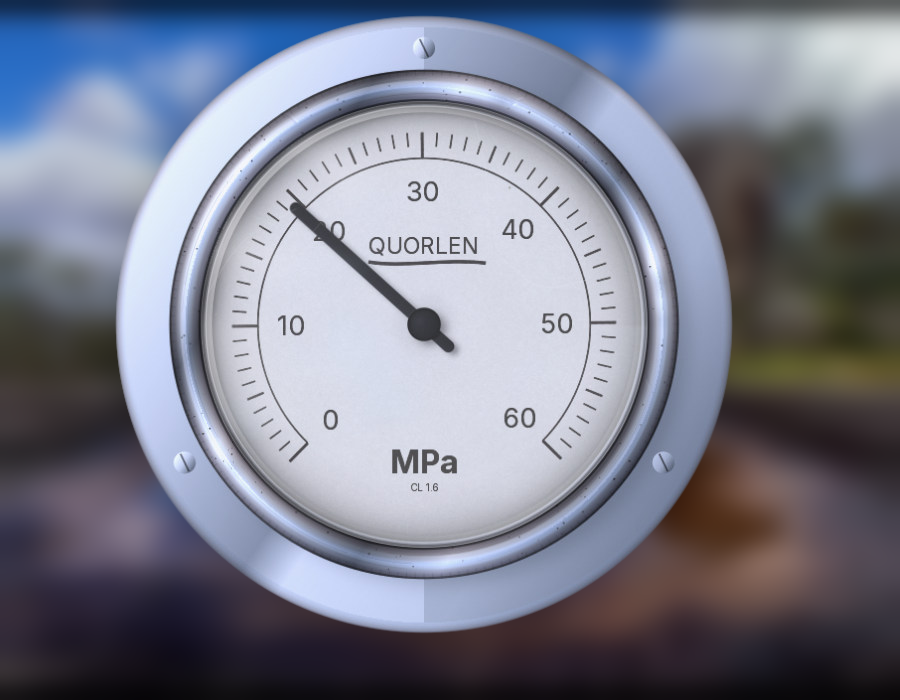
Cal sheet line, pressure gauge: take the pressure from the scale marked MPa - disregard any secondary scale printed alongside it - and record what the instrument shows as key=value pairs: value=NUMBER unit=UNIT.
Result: value=19.5 unit=MPa
